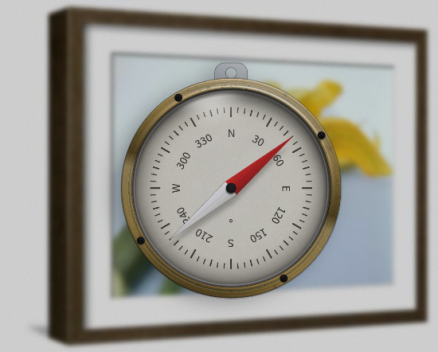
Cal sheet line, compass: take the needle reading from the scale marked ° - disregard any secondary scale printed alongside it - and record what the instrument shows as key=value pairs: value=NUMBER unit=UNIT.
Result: value=50 unit=°
